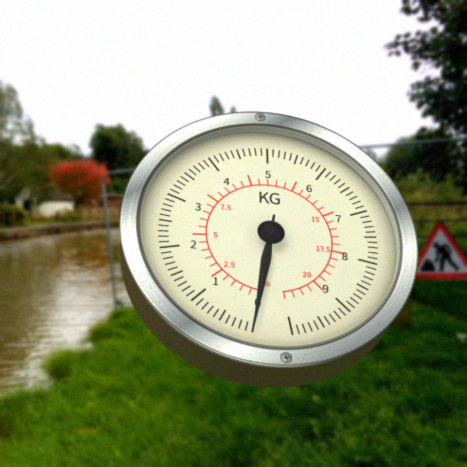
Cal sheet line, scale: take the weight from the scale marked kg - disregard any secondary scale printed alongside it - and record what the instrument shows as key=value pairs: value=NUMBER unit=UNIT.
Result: value=0 unit=kg
